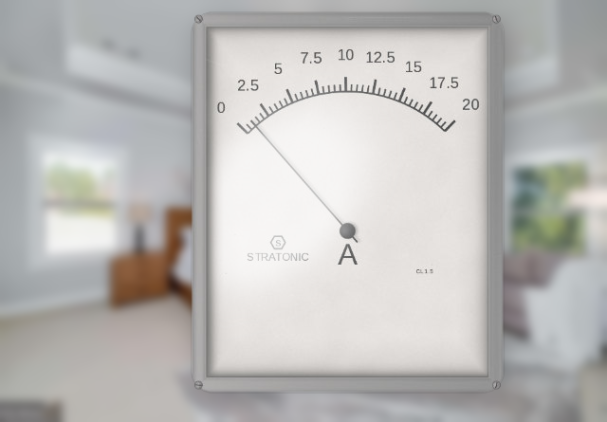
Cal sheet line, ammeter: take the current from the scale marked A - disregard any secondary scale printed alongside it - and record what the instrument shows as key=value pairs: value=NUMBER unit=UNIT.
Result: value=1 unit=A
